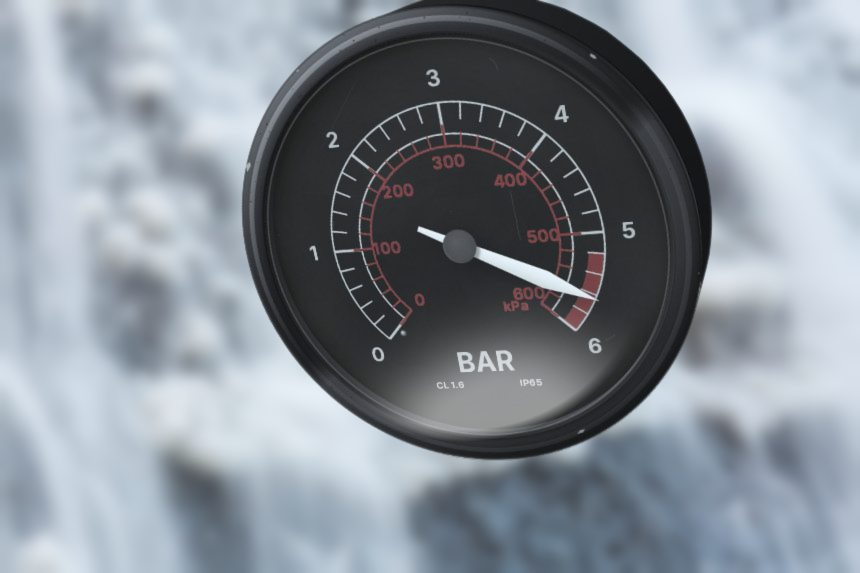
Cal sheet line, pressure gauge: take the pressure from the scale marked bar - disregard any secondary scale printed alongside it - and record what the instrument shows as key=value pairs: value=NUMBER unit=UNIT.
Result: value=5.6 unit=bar
